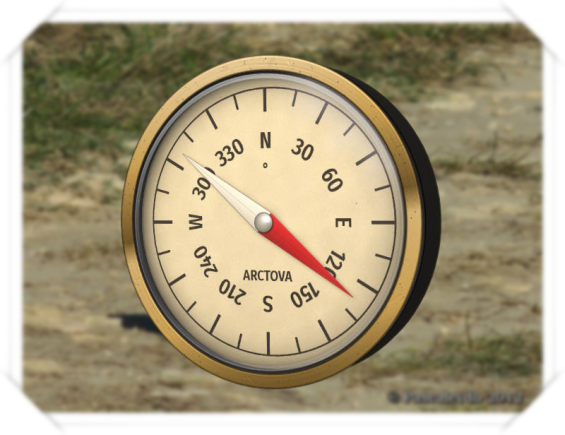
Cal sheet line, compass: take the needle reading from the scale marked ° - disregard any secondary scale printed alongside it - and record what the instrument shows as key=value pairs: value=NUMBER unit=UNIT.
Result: value=127.5 unit=°
